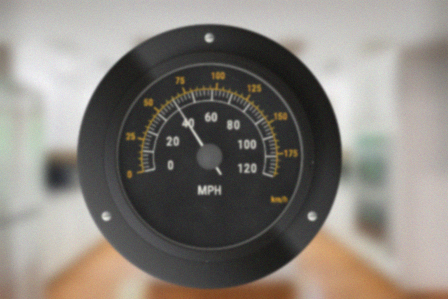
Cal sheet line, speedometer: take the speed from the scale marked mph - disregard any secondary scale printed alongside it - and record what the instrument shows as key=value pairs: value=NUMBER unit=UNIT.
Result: value=40 unit=mph
